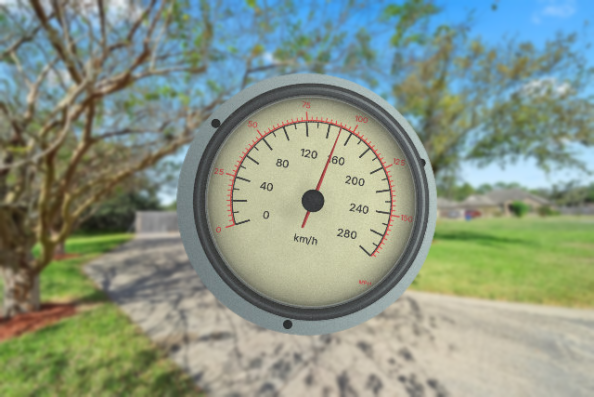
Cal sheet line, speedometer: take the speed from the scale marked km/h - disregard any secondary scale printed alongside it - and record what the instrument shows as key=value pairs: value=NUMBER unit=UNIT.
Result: value=150 unit=km/h
